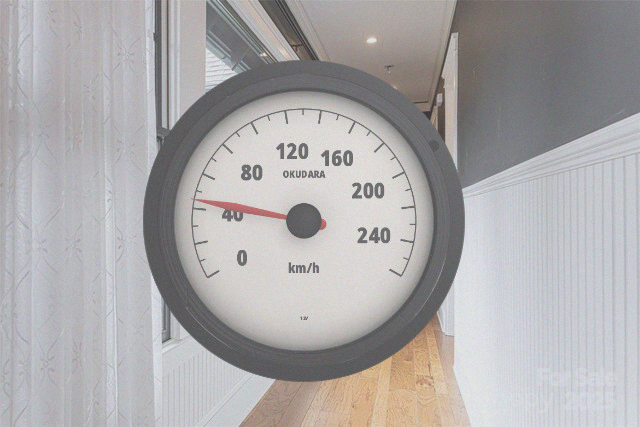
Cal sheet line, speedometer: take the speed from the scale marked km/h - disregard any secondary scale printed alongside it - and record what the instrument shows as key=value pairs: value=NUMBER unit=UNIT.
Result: value=45 unit=km/h
